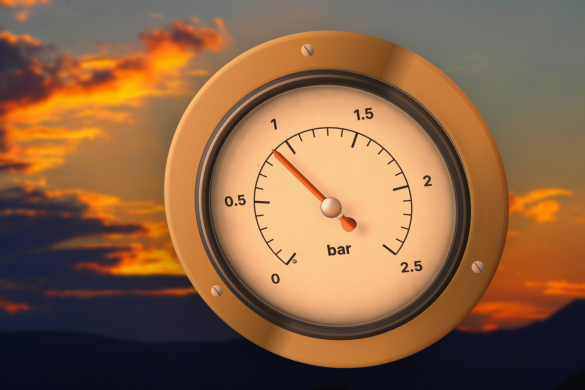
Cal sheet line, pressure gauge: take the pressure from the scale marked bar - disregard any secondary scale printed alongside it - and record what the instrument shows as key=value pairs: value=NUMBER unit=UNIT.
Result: value=0.9 unit=bar
